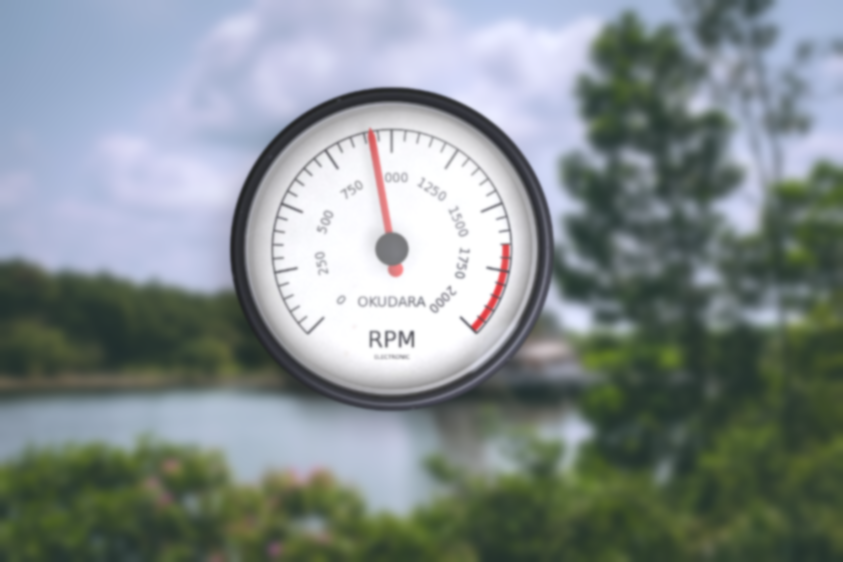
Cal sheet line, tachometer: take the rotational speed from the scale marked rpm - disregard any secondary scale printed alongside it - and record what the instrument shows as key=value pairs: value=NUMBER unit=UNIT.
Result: value=925 unit=rpm
